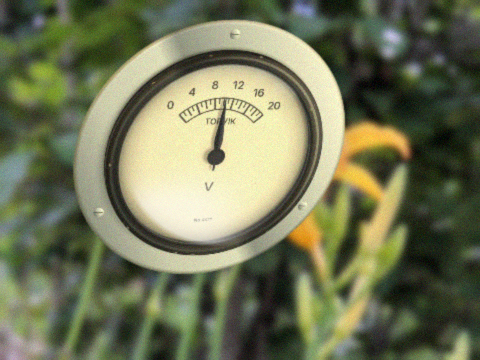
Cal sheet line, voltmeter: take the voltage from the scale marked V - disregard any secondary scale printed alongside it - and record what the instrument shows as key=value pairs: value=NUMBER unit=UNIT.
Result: value=10 unit=V
